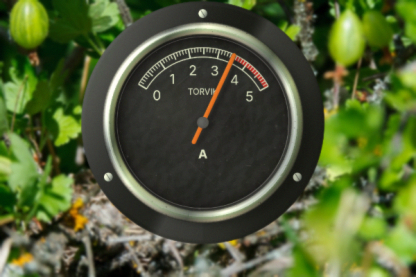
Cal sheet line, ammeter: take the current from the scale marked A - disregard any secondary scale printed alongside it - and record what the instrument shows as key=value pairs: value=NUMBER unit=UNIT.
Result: value=3.5 unit=A
